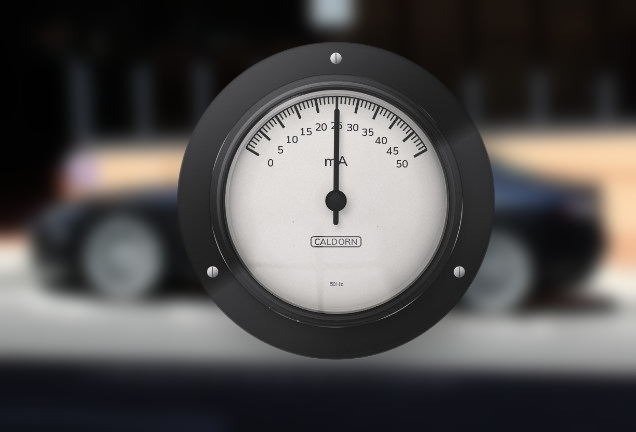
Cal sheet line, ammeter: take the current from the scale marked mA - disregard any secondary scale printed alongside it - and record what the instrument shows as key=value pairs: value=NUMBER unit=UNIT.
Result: value=25 unit=mA
